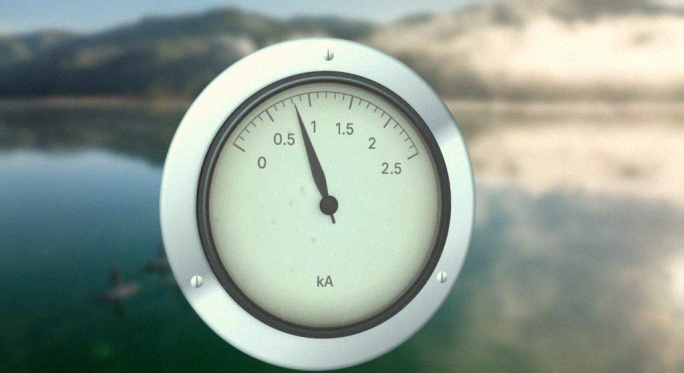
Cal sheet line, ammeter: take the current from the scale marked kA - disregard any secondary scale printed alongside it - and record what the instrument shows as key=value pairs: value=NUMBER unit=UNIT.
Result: value=0.8 unit=kA
